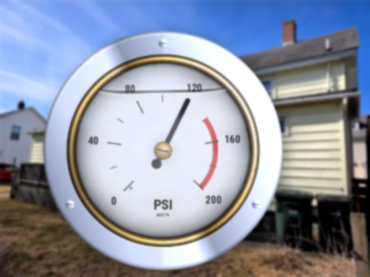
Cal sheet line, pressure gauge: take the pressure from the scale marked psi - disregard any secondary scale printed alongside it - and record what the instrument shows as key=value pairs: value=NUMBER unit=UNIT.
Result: value=120 unit=psi
